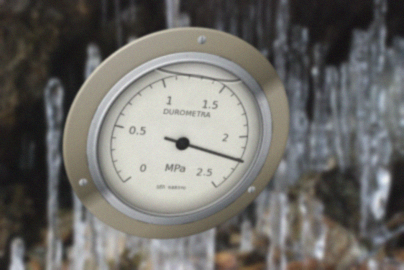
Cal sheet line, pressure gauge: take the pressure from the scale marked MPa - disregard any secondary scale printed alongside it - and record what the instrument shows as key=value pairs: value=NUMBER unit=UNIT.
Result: value=2.2 unit=MPa
